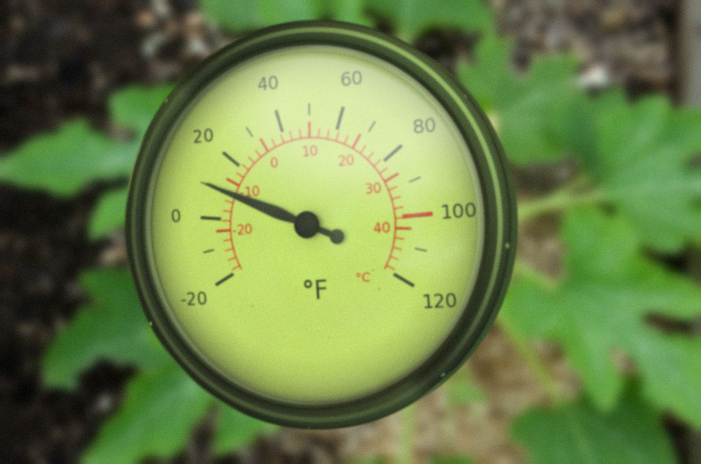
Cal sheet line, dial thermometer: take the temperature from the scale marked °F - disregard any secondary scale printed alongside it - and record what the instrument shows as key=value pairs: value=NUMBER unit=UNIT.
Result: value=10 unit=°F
